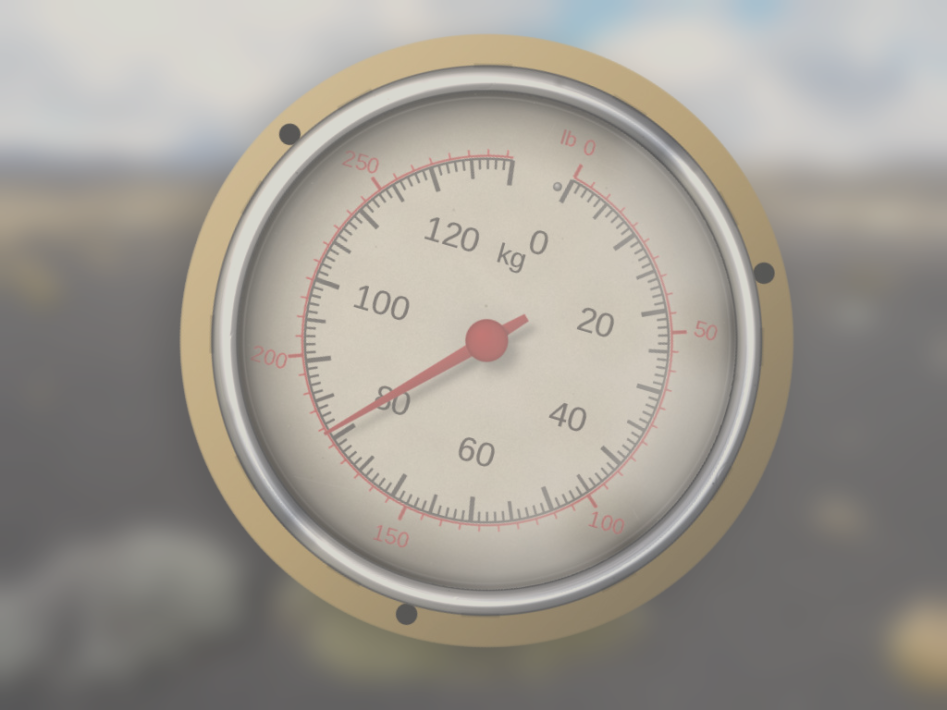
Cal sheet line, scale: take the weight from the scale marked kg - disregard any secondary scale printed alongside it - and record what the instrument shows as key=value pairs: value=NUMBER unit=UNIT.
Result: value=81 unit=kg
